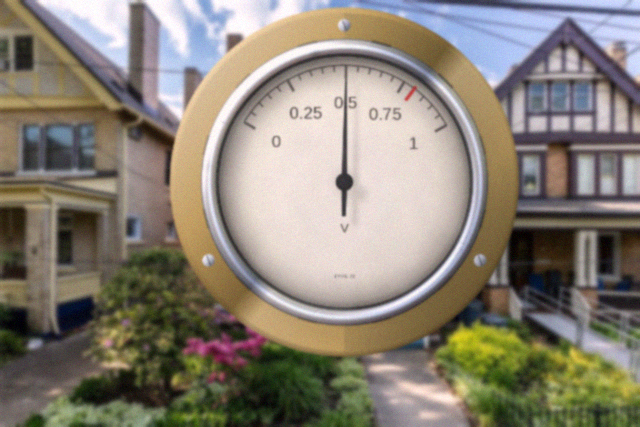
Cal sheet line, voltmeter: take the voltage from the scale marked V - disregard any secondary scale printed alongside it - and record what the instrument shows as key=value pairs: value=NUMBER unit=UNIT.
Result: value=0.5 unit=V
